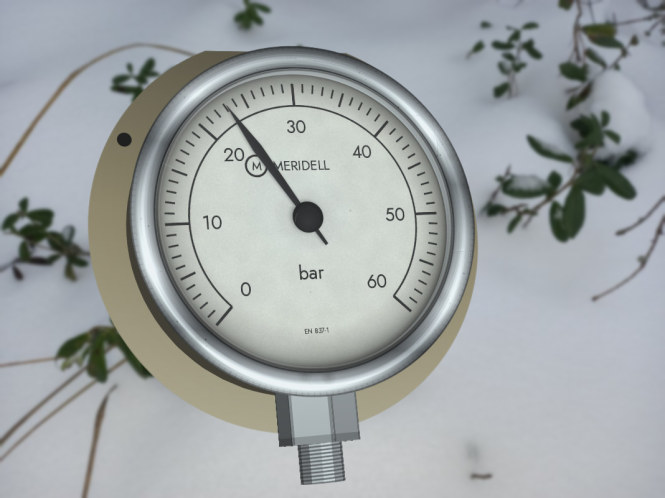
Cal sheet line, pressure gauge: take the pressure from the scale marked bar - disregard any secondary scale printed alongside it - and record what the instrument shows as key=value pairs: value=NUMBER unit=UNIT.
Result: value=23 unit=bar
